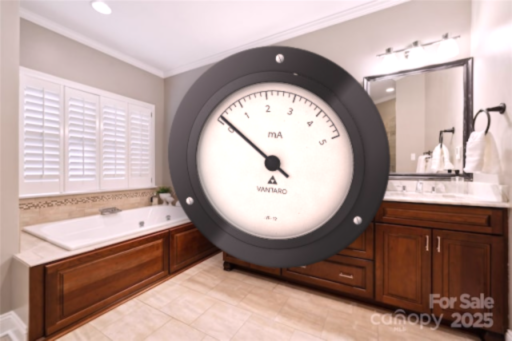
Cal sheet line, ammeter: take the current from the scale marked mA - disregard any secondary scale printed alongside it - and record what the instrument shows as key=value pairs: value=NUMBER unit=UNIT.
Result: value=0.2 unit=mA
